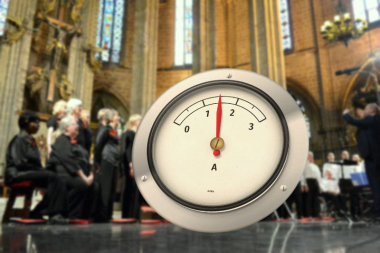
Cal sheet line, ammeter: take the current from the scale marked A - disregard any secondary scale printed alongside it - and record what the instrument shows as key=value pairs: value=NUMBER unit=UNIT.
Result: value=1.5 unit=A
